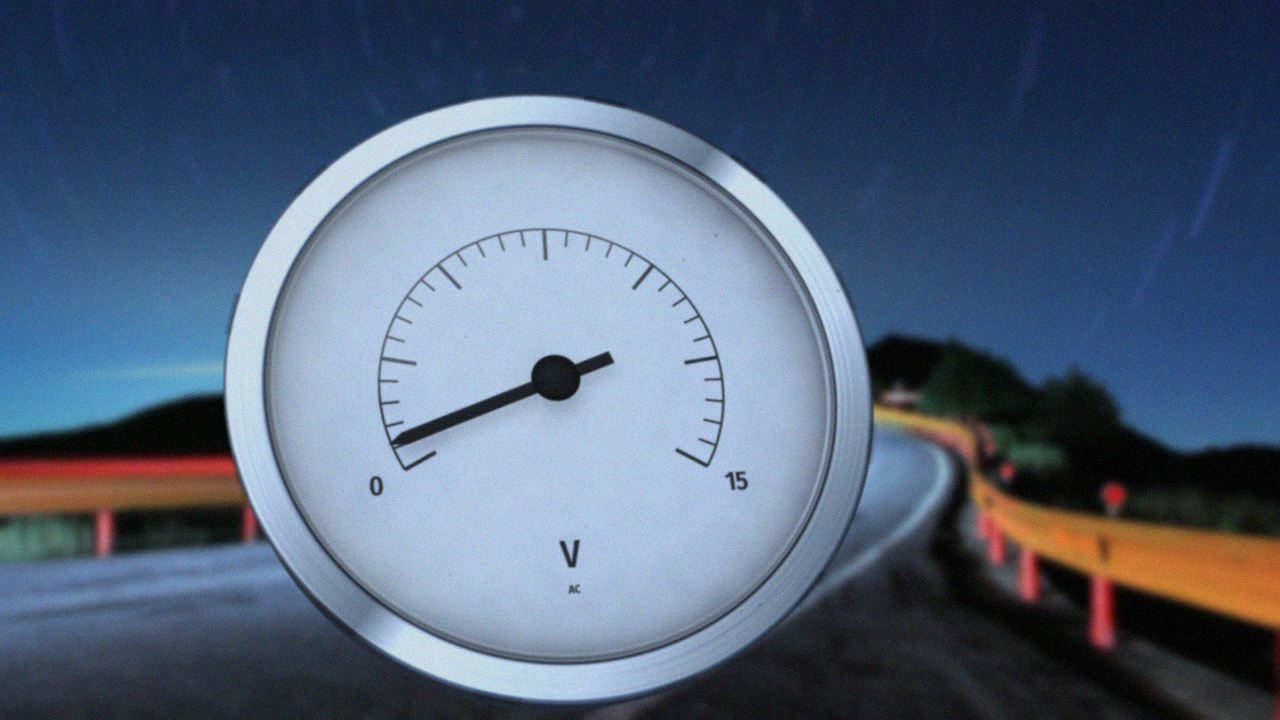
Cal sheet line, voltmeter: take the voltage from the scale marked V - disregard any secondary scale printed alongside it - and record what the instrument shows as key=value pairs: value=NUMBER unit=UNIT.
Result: value=0.5 unit=V
